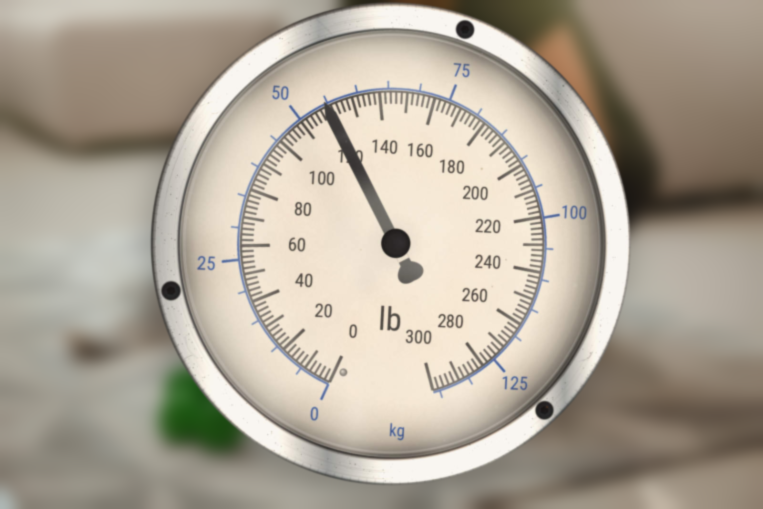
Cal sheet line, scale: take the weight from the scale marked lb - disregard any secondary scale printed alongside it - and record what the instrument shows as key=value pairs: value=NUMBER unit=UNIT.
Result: value=120 unit=lb
